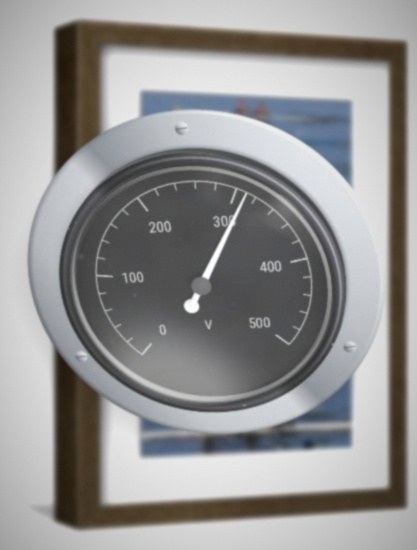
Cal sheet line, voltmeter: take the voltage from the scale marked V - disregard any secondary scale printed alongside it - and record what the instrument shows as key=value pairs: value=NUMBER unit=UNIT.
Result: value=310 unit=V
